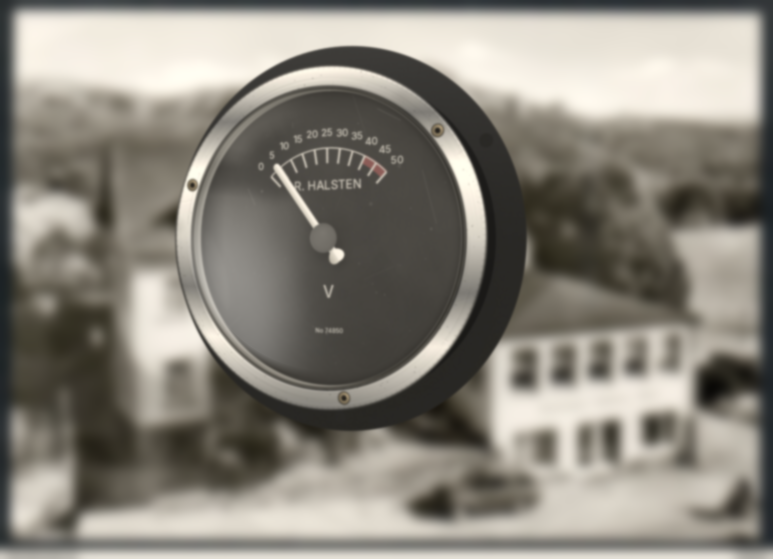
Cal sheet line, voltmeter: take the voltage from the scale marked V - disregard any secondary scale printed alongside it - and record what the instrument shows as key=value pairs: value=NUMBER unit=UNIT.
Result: value=5 unit=V
